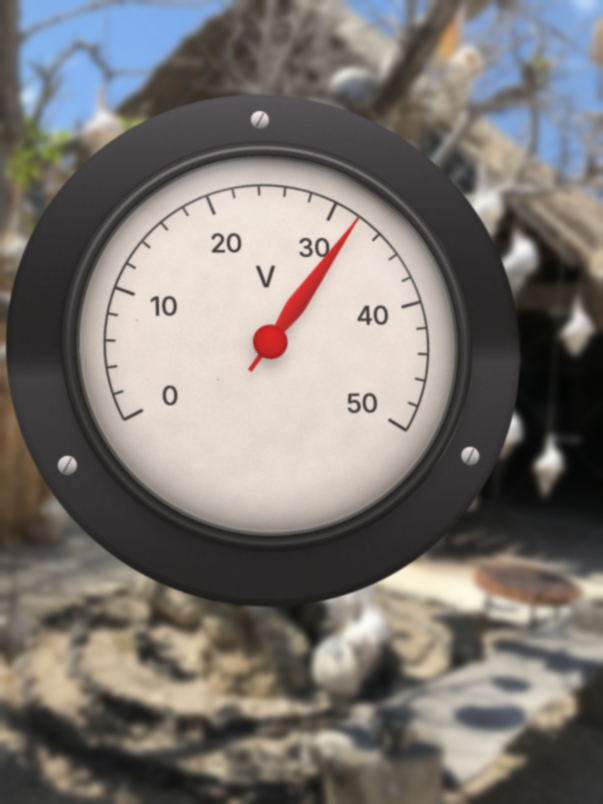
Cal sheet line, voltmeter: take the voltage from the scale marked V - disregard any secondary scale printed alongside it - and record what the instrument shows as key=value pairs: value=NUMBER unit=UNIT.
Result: value=32 unit=V
